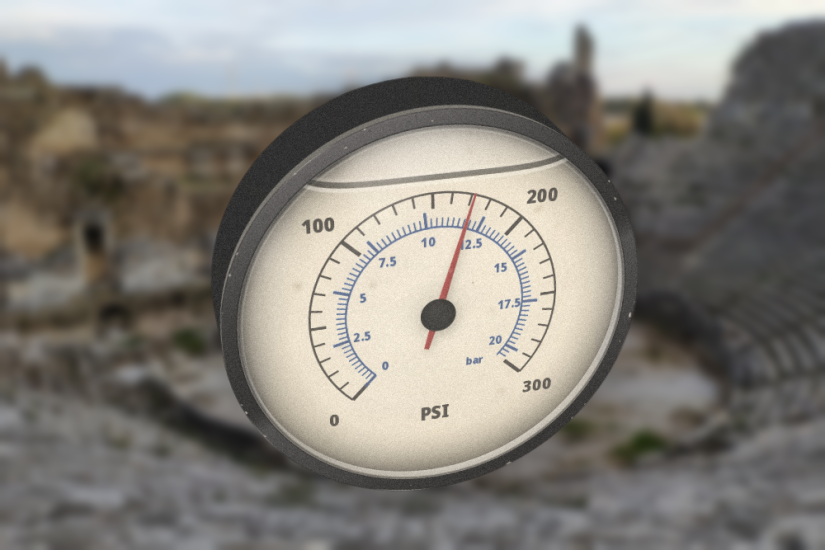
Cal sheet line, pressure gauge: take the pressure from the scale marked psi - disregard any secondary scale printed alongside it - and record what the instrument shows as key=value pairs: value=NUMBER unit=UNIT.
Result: value=170 unit=psi
